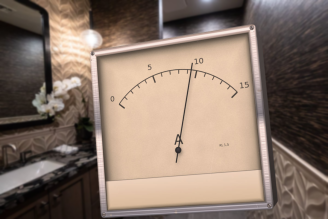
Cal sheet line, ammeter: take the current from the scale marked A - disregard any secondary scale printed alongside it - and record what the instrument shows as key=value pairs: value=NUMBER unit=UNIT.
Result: value=9.5 unit=A
